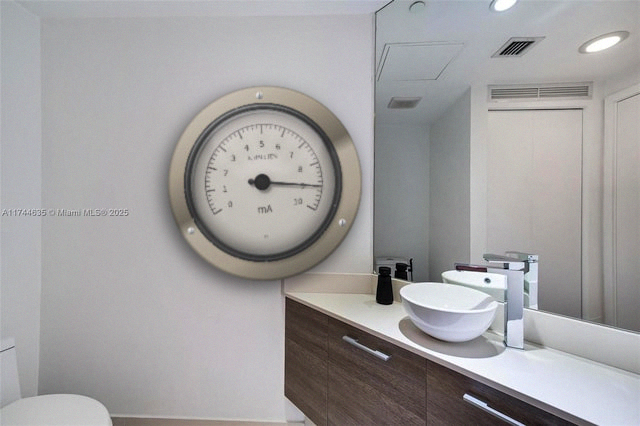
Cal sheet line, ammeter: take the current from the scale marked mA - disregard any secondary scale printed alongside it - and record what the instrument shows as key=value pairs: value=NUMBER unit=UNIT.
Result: value=9 unit=mA
